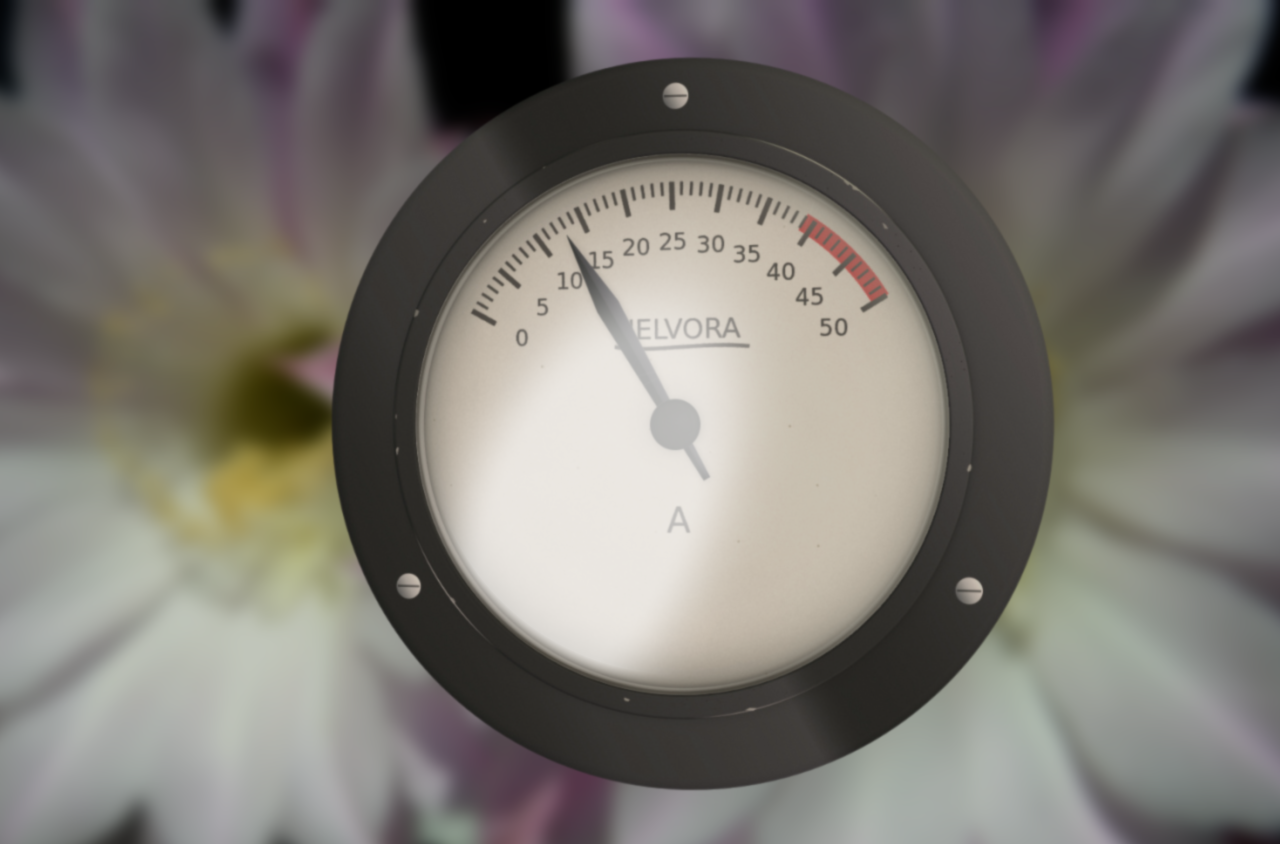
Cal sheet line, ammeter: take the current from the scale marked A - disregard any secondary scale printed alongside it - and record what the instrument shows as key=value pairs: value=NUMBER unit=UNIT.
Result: value=13 unit=A
